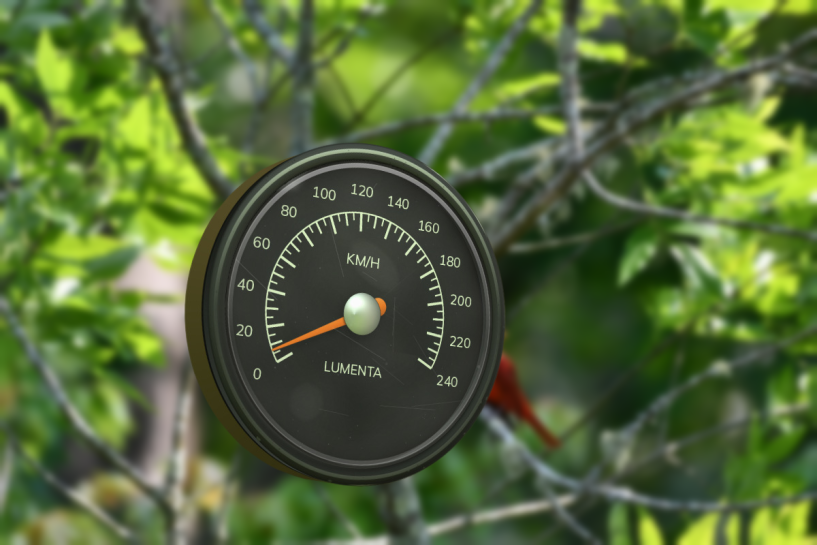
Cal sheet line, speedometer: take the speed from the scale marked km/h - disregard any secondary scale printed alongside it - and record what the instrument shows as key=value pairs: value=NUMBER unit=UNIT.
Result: value=7.5 unit=km/h
